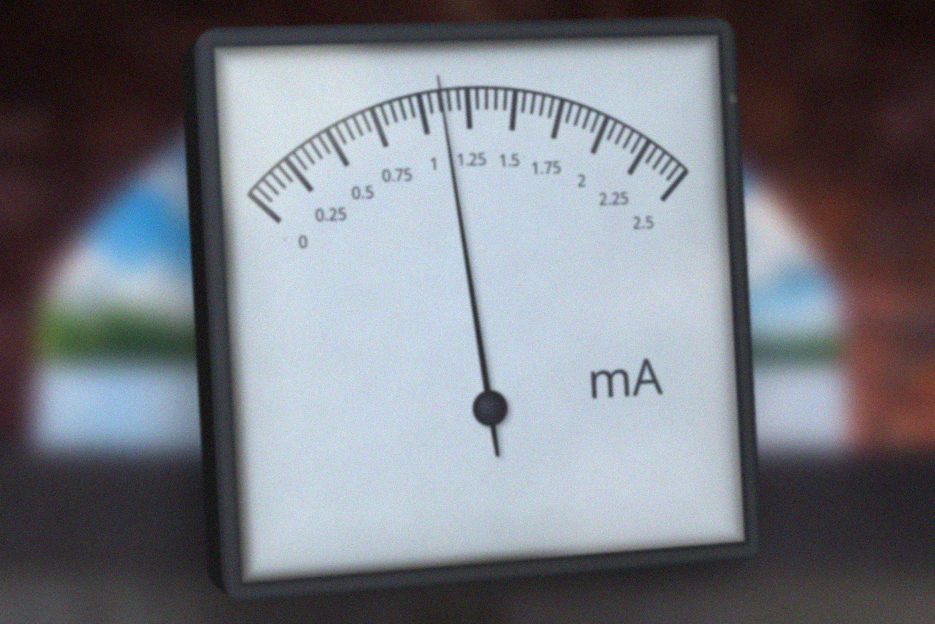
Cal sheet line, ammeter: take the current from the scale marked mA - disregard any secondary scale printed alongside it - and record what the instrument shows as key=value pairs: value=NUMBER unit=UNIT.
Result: value=1.1 unit=mA
